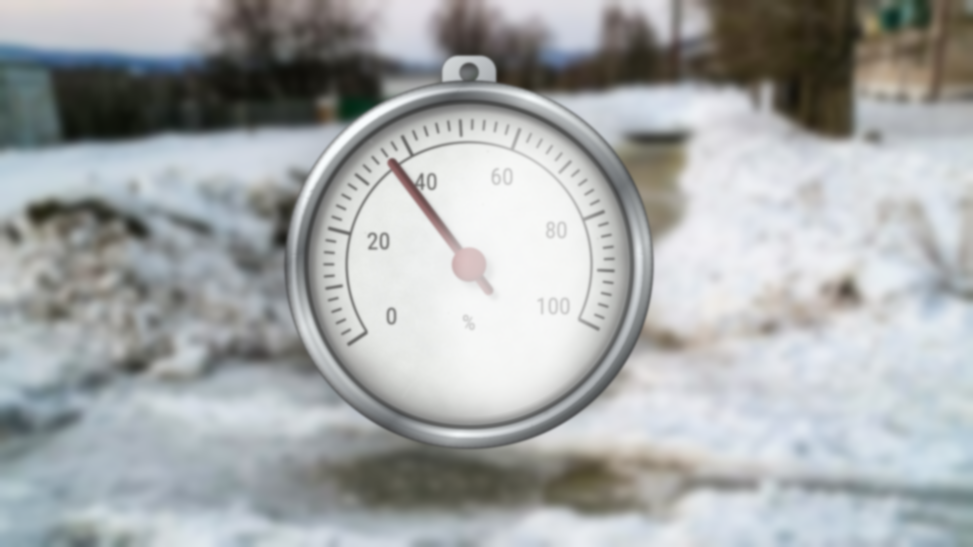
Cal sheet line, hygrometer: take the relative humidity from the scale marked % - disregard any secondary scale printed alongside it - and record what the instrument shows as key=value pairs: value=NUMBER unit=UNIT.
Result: value=36 unit=%
